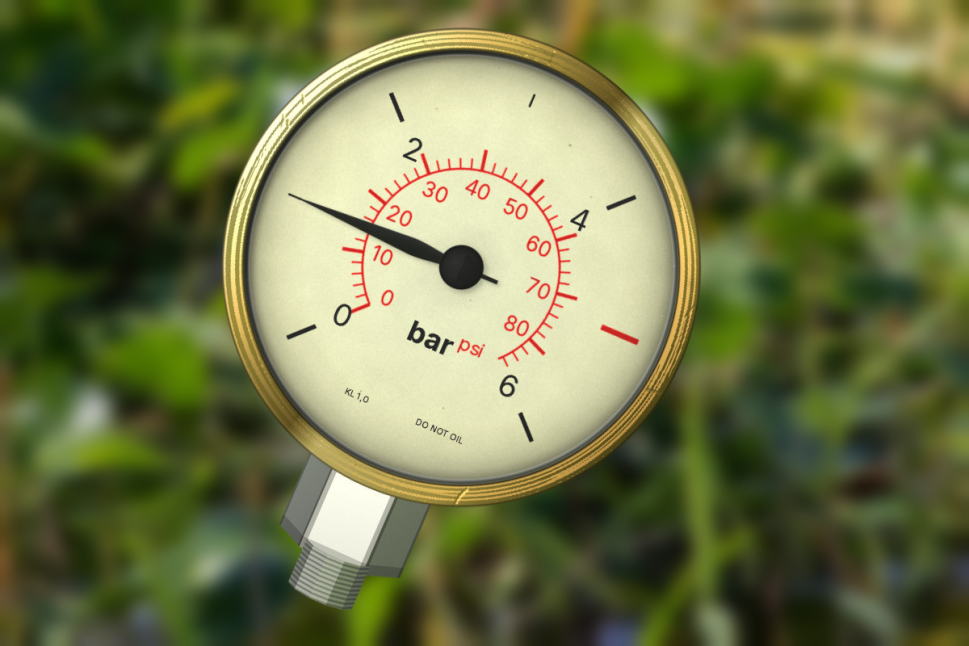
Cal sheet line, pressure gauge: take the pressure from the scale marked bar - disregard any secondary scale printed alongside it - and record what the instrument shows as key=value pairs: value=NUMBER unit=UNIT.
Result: value=1 unit=bar
